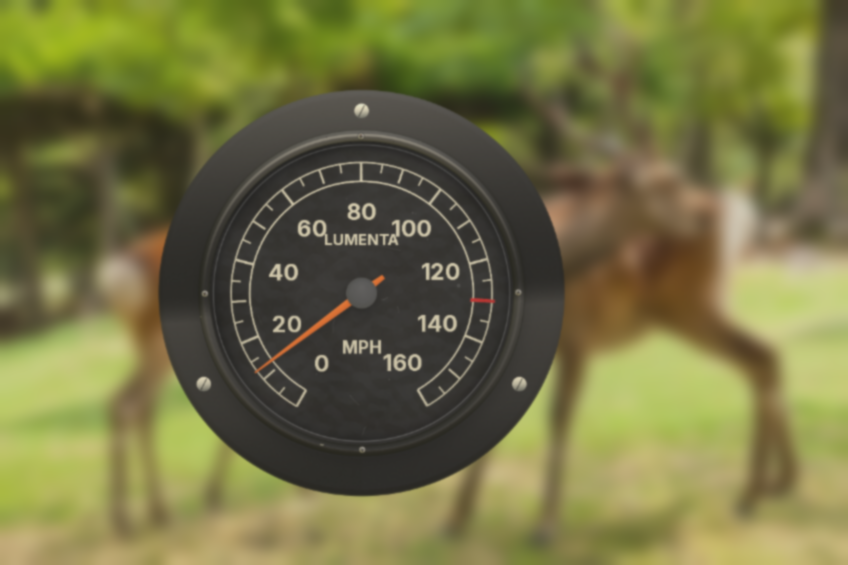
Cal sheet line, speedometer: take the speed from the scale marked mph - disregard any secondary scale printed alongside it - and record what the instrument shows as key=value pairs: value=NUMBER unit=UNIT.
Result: value=12.5 unit=mph
